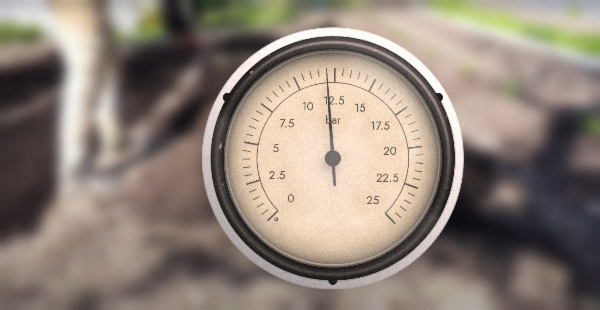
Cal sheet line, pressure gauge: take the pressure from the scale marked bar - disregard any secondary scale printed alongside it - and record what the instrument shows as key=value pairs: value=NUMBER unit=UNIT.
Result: value=12 unit=bar
